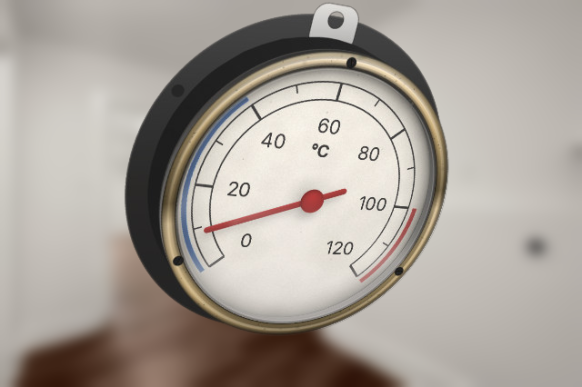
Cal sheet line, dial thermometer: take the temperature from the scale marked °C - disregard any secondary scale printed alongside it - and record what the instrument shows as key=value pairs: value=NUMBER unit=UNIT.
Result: value=10 unit=°C
